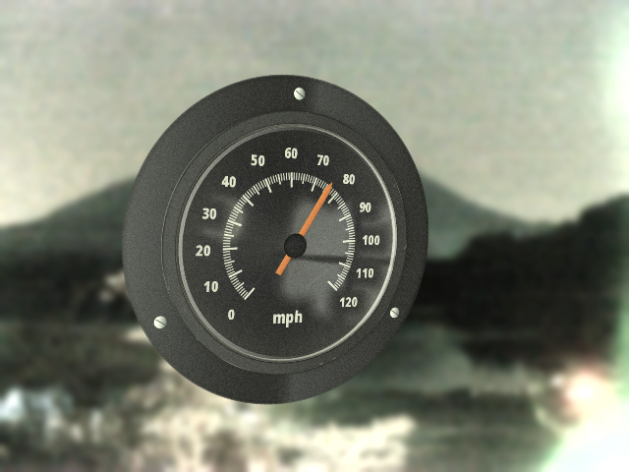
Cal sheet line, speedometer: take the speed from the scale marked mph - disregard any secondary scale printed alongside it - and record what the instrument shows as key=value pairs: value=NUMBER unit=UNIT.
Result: value=75 unit=mph
